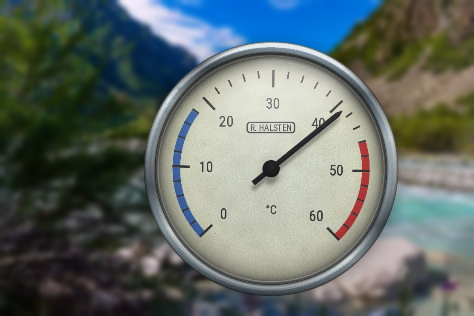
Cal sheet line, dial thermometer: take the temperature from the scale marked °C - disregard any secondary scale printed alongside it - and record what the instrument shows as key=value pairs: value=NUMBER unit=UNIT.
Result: value=41 unit=°C
